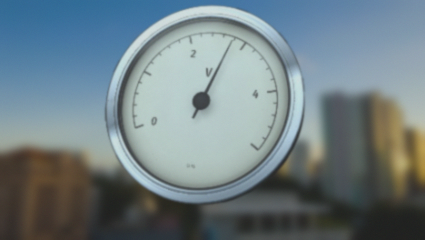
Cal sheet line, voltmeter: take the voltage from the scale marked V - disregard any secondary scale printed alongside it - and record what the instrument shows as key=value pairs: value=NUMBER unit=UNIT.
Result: value=2.8 unit=V
